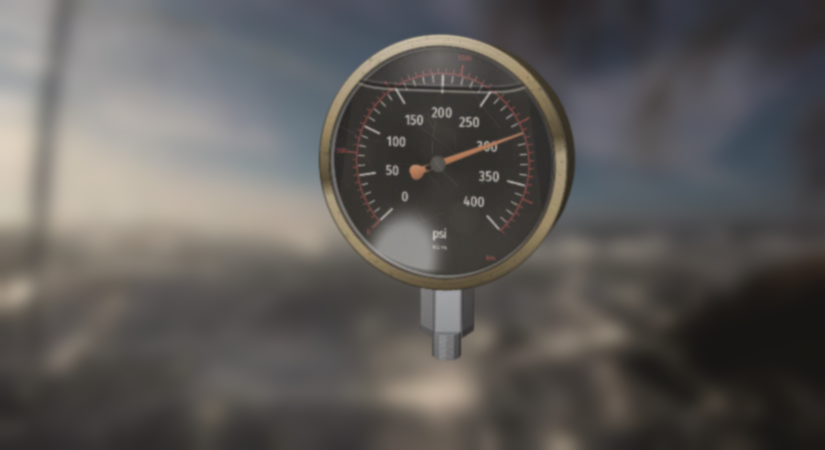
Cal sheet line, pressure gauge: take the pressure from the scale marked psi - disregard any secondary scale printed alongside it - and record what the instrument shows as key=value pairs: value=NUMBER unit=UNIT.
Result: value=300 unit=psi
